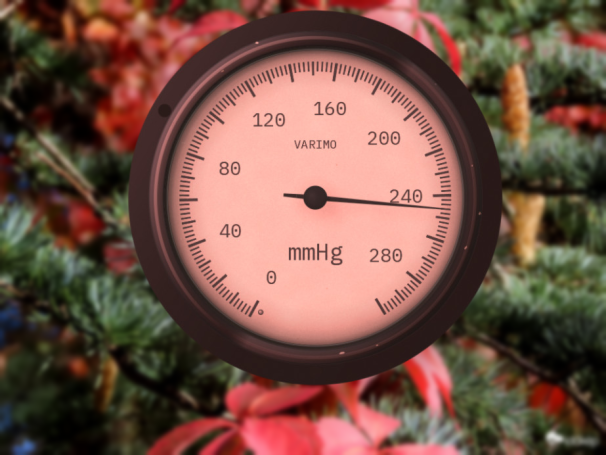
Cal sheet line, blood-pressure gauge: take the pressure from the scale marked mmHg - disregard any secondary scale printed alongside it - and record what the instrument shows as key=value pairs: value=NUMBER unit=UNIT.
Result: value=246 unit=mmHg
